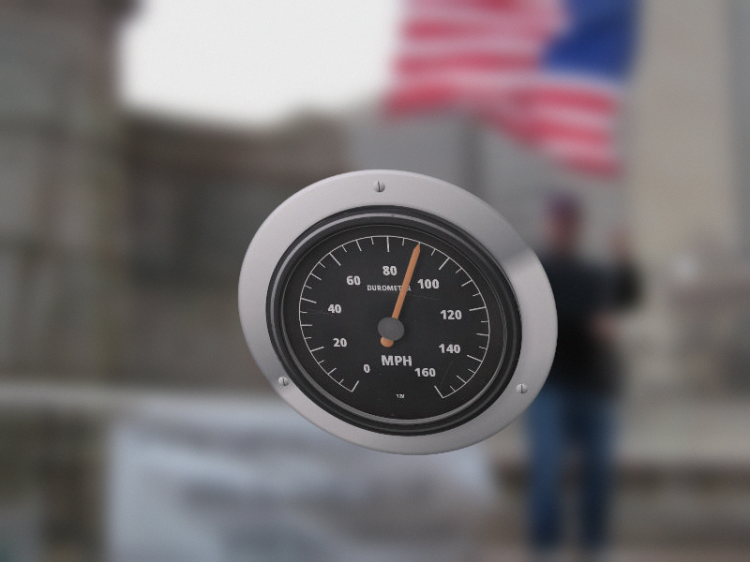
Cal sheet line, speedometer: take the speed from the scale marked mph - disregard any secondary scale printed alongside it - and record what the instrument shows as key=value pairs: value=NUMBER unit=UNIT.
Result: value=90 unit=mph
